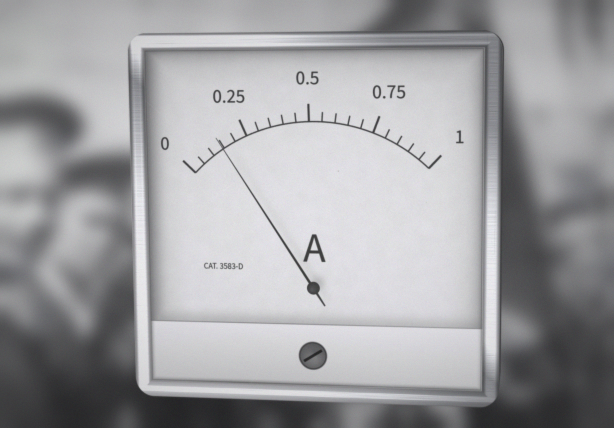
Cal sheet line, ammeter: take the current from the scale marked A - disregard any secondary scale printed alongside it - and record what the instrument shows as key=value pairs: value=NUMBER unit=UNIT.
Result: value=0.15 unit=A
